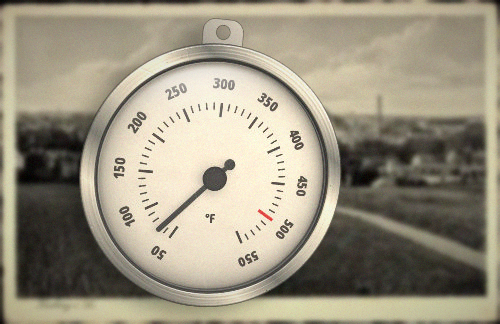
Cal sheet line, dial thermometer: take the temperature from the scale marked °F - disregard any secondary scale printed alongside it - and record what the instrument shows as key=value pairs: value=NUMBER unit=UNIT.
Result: value=70 unit=°F
